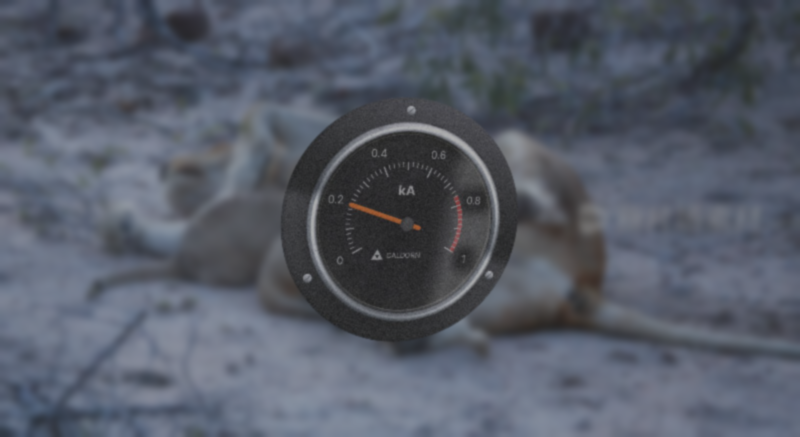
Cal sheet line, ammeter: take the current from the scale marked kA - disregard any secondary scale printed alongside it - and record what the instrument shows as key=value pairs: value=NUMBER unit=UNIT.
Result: value=0.2 unit=kA
